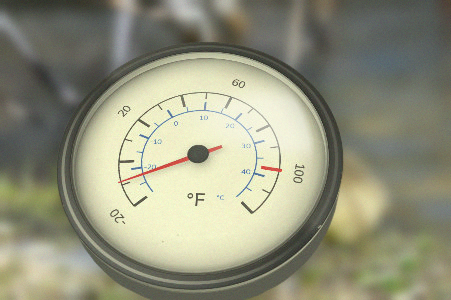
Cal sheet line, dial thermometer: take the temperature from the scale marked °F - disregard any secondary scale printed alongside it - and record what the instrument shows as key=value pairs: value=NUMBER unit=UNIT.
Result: value=-10 unit=°F
